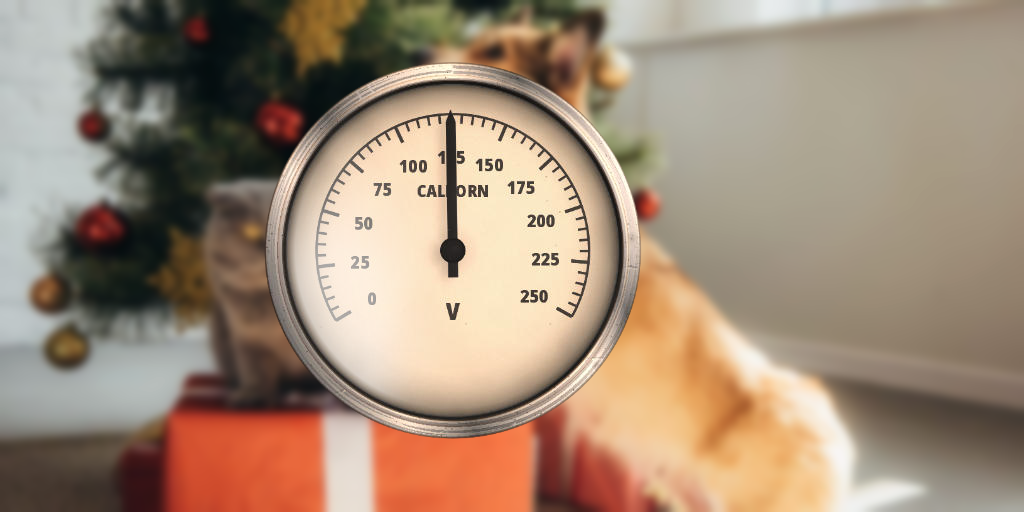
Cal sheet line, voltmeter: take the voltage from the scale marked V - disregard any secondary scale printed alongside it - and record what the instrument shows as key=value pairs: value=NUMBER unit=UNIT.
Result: value=125 unit=V
